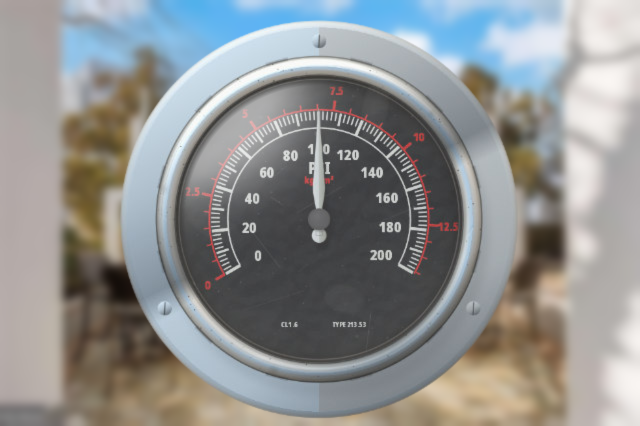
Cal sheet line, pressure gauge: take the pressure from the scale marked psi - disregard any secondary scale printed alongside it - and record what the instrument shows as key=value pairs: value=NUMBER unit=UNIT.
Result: value=100 unit=psi
